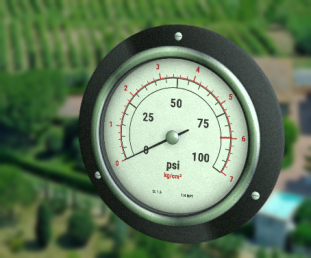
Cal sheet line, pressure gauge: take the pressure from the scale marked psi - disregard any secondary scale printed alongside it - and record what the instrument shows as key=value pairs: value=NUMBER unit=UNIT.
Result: value=0 unit=psi
